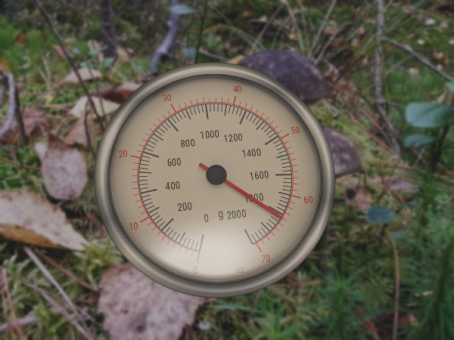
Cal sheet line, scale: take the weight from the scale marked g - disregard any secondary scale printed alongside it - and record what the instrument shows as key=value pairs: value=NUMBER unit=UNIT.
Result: value=1820 unit=g
